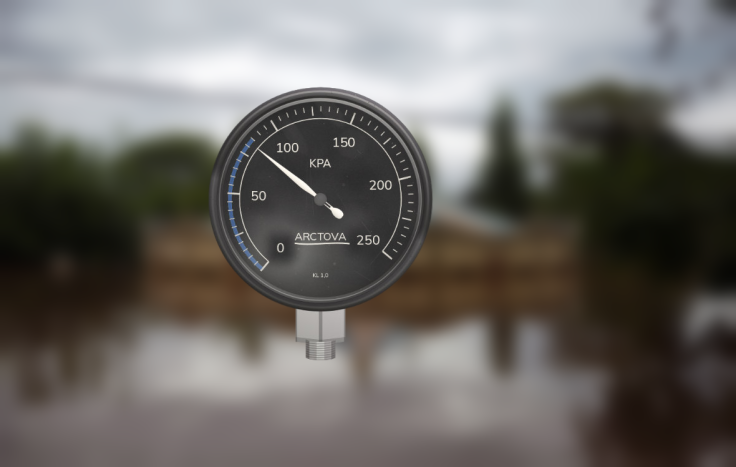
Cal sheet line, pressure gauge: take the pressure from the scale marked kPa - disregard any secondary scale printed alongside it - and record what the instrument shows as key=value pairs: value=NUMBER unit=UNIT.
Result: value=82.5 unit=kPa
